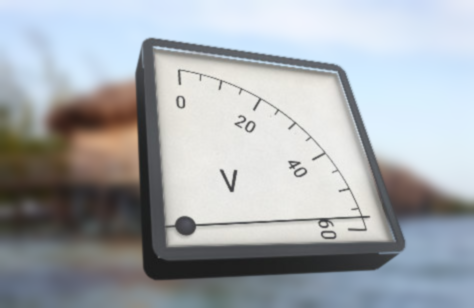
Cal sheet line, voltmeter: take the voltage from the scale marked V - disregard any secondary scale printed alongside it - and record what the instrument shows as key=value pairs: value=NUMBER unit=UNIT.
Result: value=57.5 unit=V
